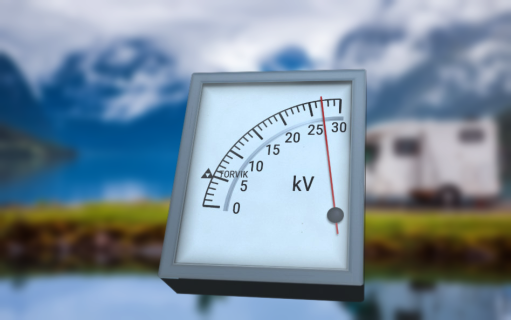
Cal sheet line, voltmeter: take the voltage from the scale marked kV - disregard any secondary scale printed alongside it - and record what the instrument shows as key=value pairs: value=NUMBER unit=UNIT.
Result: value=27 unit=kV
